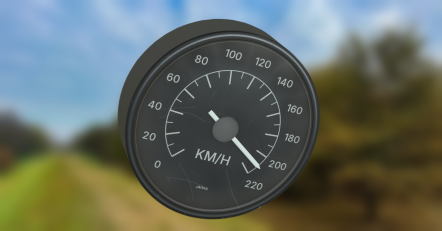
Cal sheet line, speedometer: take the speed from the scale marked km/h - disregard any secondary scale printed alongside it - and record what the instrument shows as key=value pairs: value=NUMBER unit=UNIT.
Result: value=210 unit=km/h
